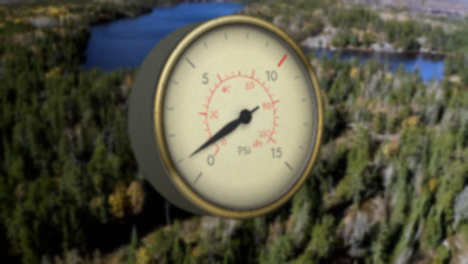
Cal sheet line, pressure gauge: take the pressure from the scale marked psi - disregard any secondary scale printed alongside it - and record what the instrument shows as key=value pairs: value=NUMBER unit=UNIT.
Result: value=1 unit=psi
